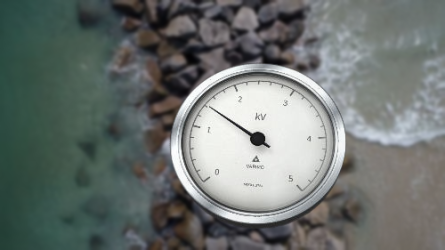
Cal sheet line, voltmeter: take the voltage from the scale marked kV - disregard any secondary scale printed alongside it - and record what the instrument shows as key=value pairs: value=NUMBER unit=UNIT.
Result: value=1.4 unit=kV
